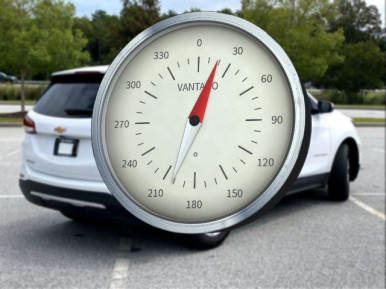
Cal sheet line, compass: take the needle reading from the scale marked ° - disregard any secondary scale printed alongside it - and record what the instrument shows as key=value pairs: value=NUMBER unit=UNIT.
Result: value=20 unit=°
